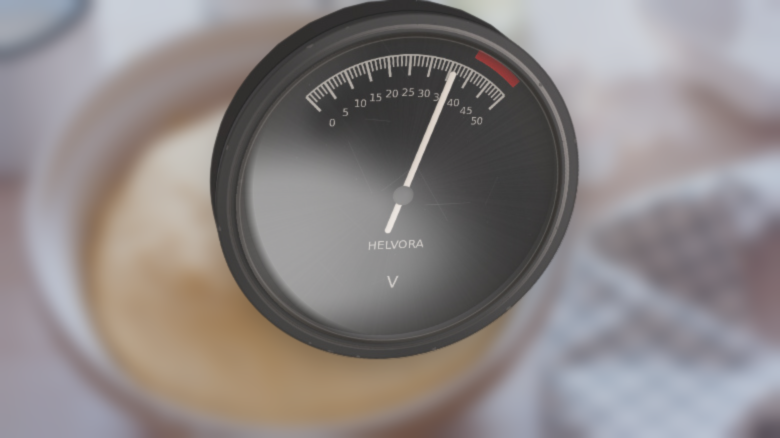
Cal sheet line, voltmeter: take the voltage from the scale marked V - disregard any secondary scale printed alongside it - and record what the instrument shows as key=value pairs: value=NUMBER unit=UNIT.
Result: value=35 unit=V
